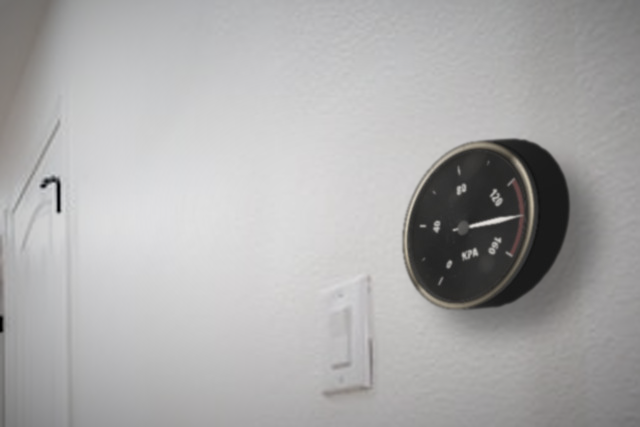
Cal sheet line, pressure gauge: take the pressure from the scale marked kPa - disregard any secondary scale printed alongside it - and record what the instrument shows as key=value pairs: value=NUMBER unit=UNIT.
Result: value=140 unit=kPa
